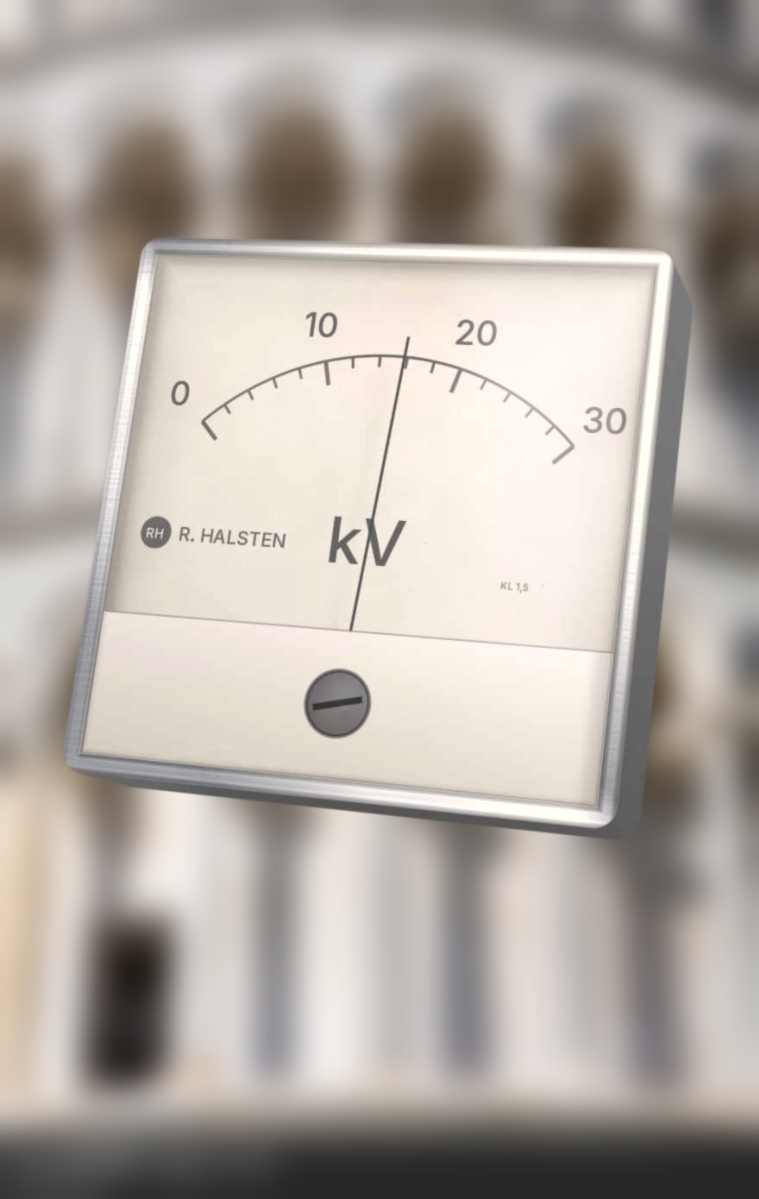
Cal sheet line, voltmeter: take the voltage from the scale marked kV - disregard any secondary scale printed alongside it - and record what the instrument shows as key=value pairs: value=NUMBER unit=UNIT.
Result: value=16 unit=kV
